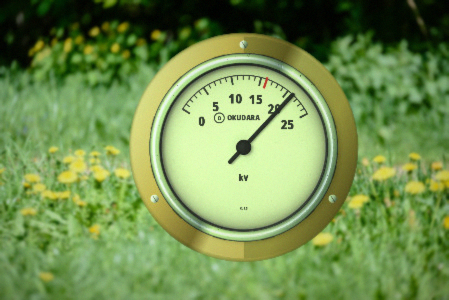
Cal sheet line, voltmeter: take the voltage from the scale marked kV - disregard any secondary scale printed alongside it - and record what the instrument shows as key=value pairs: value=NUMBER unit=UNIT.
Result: value=21 unit=kV
